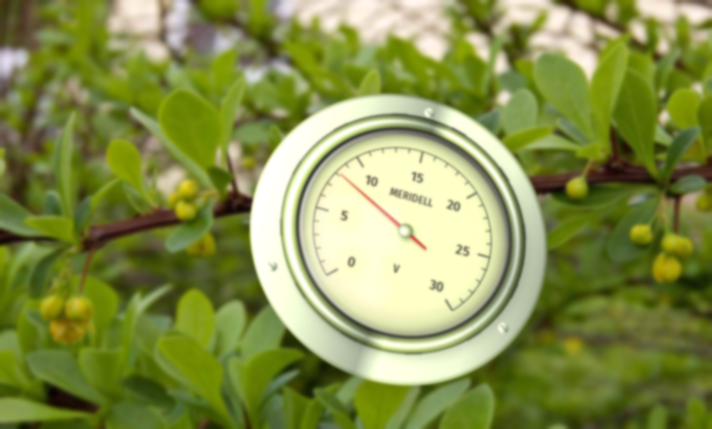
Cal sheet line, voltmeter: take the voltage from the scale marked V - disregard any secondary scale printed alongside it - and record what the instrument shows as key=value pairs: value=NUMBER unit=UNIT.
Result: value=8 unit=V
